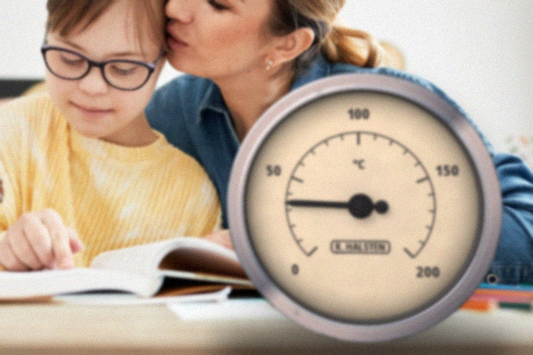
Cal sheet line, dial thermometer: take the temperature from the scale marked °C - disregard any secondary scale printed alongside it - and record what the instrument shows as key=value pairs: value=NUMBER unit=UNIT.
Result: value=35 unit=°C
